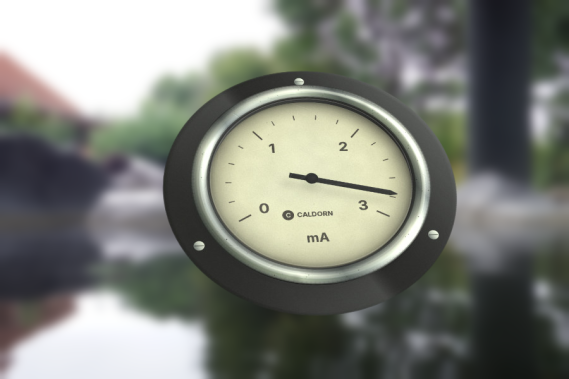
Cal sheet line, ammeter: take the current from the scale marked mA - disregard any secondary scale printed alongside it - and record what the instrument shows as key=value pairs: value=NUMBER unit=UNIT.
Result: value=2.8 unit=mA
